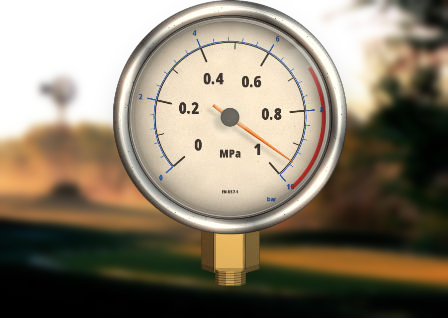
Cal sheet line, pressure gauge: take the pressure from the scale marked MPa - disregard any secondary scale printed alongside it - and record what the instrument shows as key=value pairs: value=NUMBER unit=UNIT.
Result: value=0.95 unit=MPa
